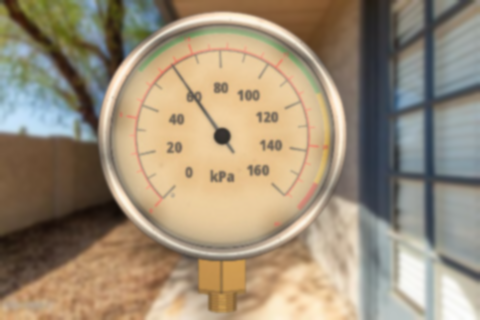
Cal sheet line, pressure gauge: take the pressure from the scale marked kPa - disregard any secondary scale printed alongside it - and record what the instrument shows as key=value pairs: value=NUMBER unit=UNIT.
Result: value=60 unit=kPa
